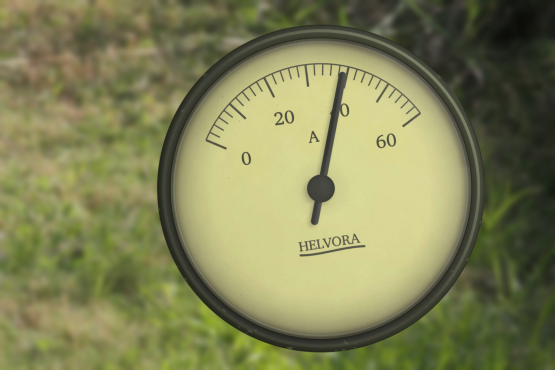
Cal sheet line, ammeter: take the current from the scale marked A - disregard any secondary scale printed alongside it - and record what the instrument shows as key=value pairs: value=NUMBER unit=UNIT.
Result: value=39 unit=A
